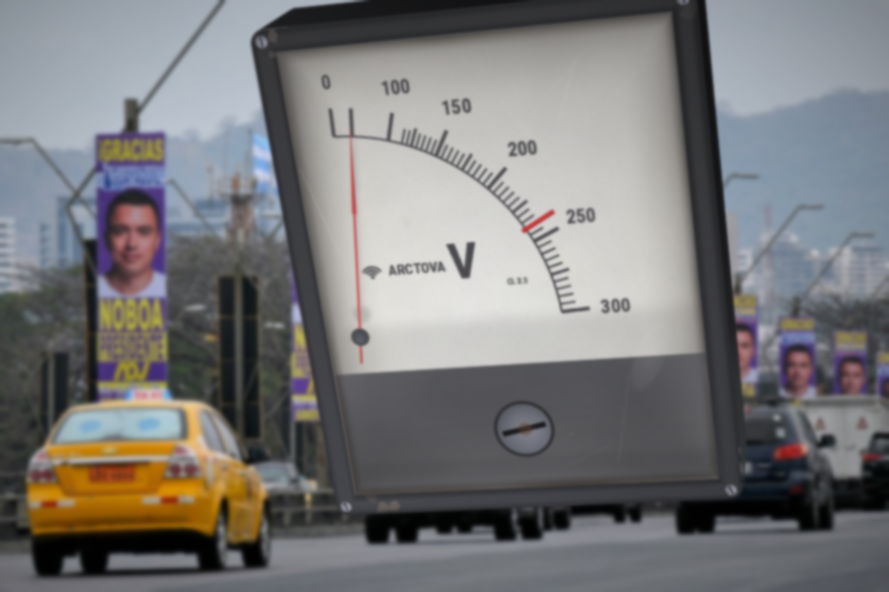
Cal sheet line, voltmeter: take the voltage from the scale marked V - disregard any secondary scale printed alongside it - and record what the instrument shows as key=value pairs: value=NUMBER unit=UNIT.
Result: value=50 unit=V
